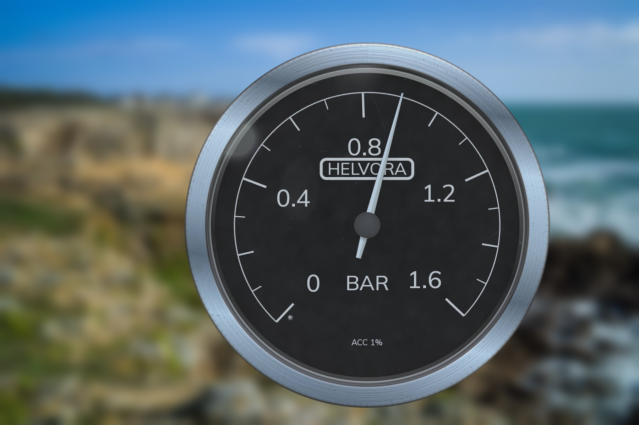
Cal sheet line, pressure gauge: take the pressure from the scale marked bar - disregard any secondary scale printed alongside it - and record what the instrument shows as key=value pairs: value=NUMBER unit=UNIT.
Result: value=0.9 unit=bar
